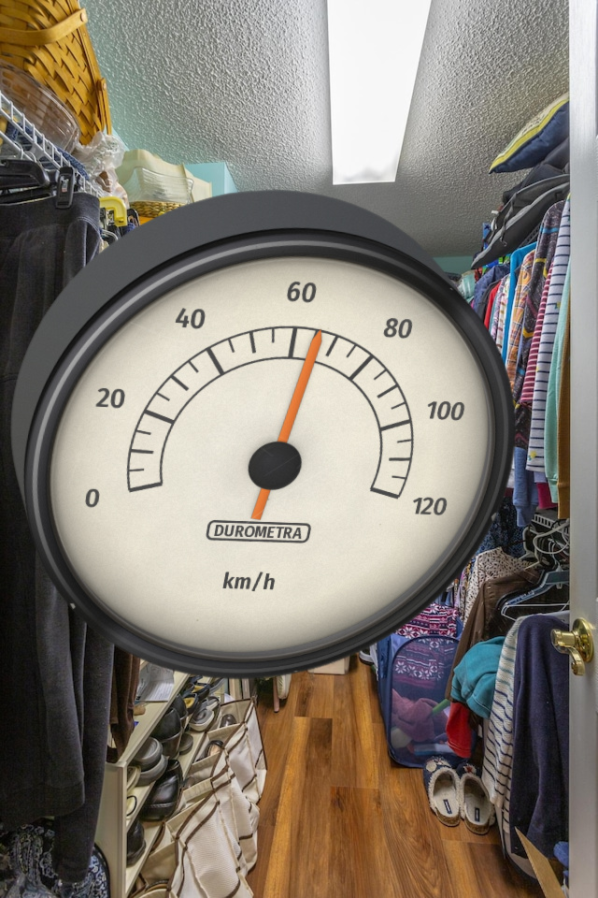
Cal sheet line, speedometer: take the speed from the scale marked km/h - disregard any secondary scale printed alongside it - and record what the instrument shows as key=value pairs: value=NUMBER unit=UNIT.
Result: value=65 unit=km/h
